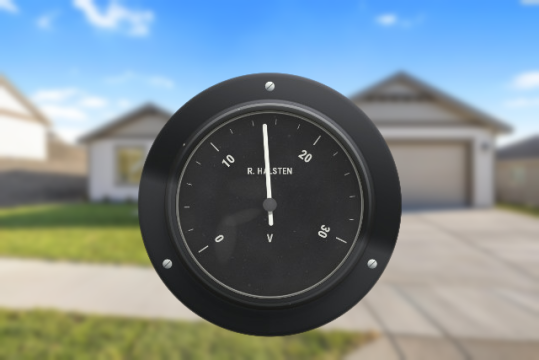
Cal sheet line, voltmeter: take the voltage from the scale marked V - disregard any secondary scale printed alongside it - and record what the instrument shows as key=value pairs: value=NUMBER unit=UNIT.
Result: value=15 unit=V
